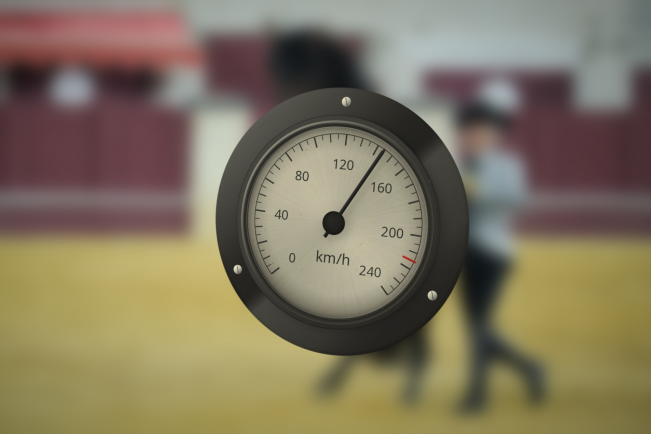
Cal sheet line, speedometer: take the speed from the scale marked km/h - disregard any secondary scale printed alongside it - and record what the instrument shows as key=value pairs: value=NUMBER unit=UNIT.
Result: value=145 unit=km/h
